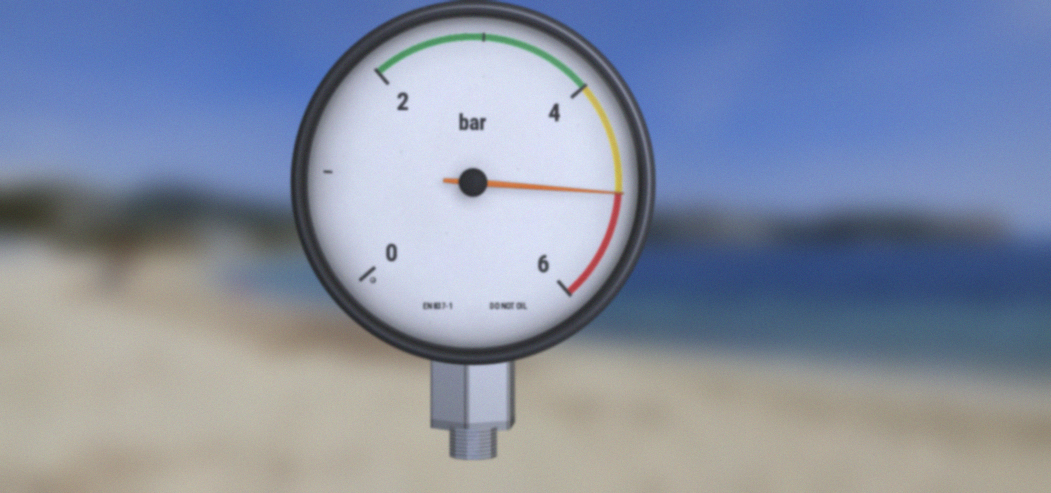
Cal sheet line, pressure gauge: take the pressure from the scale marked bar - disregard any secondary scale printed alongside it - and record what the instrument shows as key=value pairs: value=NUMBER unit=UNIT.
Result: value=5 unit=bar
